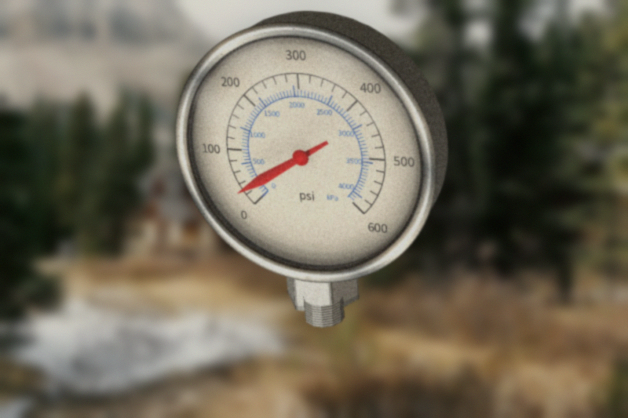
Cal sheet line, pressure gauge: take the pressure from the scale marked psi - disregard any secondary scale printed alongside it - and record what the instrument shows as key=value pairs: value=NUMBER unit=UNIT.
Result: value=30 unit=psi
